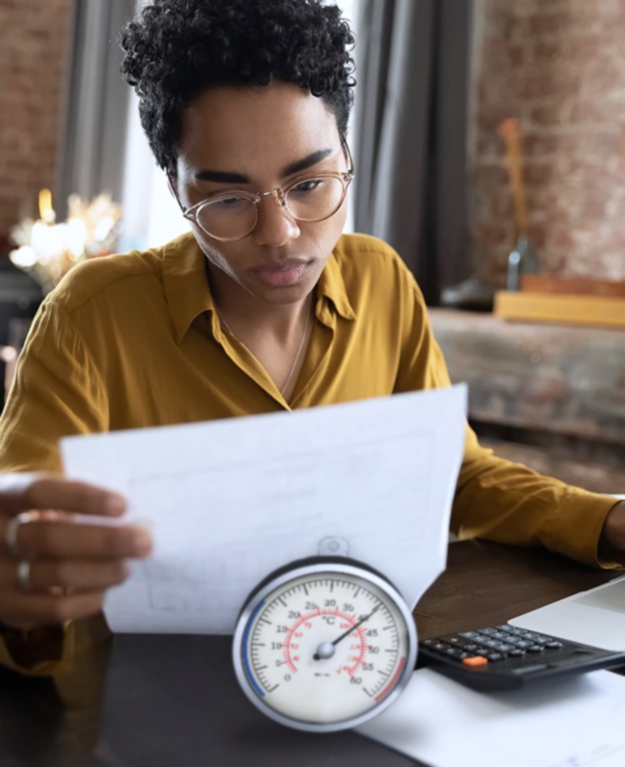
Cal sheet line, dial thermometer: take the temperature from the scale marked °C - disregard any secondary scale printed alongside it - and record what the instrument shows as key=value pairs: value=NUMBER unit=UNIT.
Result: value=40 unit=°C
